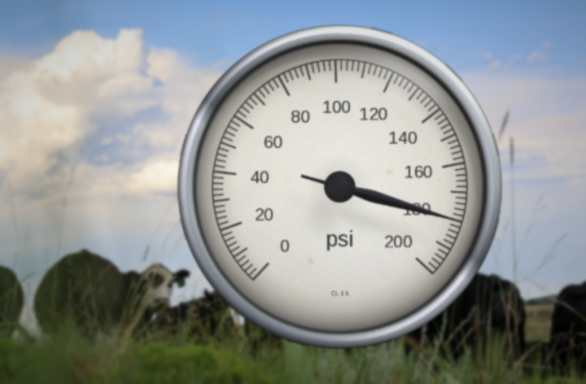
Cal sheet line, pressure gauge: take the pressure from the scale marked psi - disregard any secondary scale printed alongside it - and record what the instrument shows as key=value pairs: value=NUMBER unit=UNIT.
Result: value=180 unit=psi
